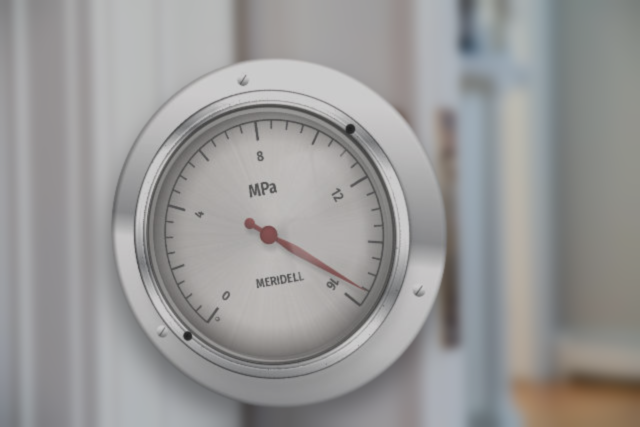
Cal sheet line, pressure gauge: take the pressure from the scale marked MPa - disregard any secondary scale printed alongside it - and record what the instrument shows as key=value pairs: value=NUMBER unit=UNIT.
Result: value=15.5 unit=MPa
